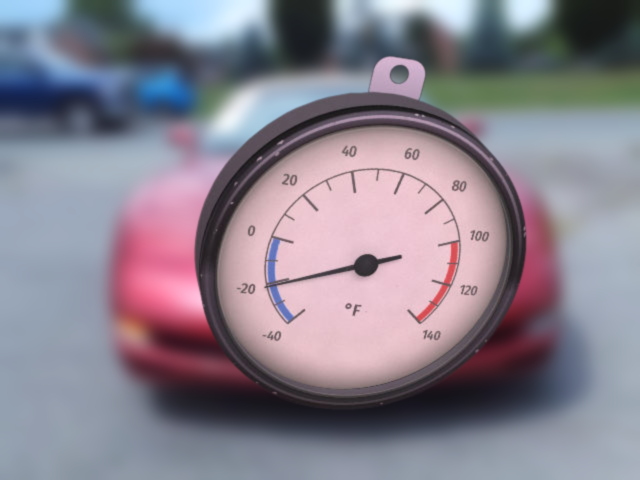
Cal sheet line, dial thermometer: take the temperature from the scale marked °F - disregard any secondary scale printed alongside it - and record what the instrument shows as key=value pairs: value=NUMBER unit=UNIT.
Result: value=-20 unit=°F
